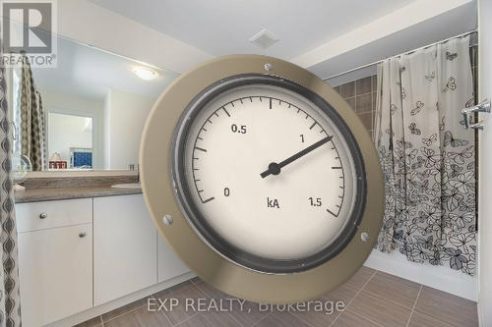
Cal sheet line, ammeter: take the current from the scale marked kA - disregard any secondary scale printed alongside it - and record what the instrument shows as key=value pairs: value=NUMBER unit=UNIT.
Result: value=1.1 unit=kA
